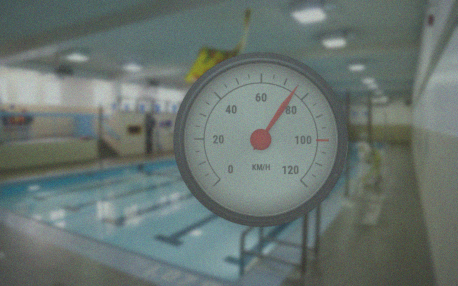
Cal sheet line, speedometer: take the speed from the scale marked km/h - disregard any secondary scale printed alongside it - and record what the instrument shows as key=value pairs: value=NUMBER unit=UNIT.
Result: value=75 unit=km/h
